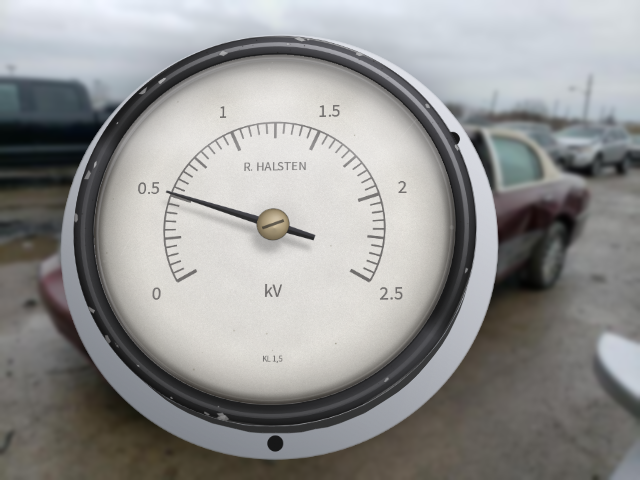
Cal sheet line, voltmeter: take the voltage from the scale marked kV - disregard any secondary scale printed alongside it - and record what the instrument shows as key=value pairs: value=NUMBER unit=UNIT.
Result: value=0.5 unit=kV
